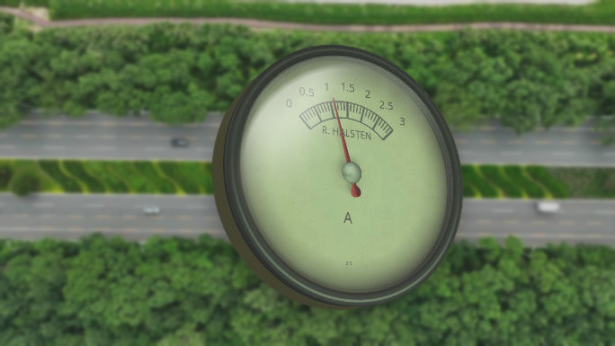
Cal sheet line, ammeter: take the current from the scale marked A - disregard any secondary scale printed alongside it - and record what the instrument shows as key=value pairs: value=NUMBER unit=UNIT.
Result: value=1 unit=A
